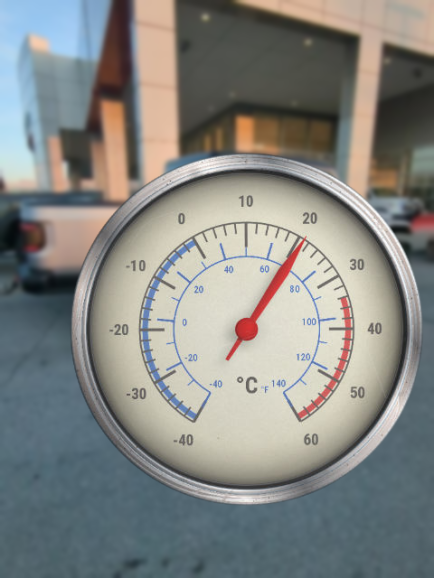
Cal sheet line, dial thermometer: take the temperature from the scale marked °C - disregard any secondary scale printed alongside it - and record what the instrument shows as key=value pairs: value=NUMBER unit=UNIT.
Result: value=21 unit=°C
